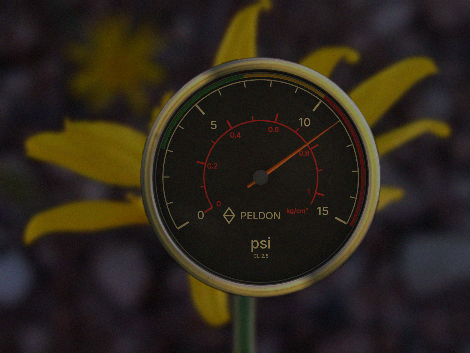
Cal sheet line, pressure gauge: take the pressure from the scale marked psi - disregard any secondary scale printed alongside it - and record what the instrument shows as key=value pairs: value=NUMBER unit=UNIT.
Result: value=11 unit=psi
